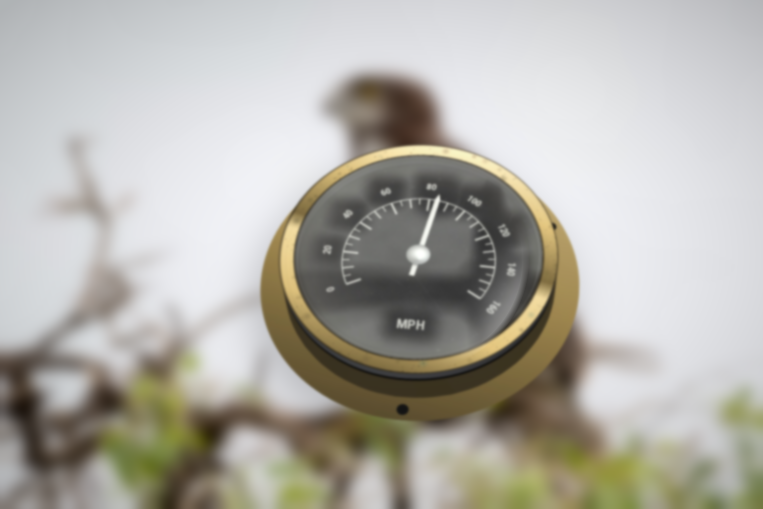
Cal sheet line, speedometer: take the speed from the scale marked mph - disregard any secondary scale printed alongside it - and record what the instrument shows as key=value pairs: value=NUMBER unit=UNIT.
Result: value=85 unit=mph
